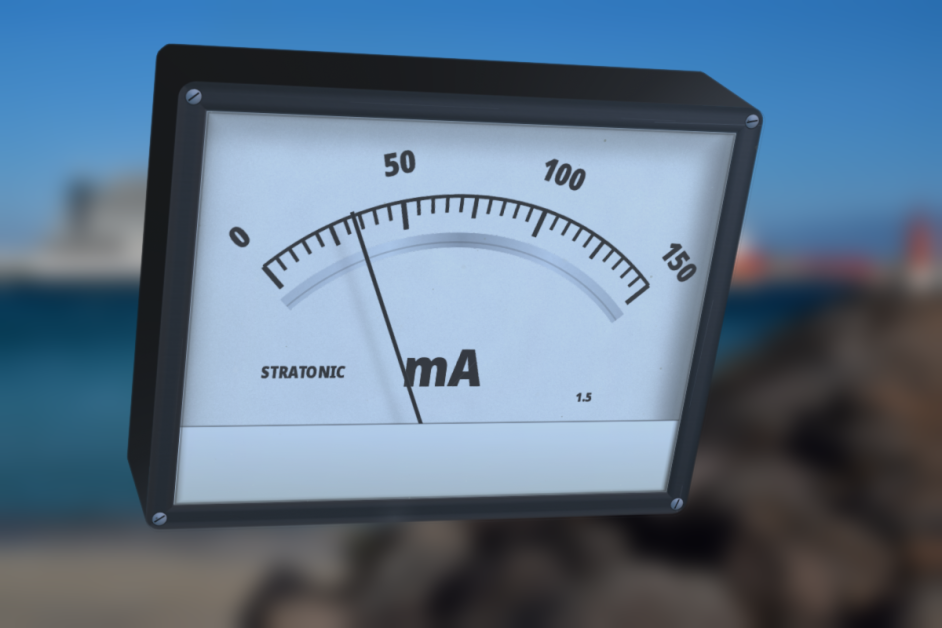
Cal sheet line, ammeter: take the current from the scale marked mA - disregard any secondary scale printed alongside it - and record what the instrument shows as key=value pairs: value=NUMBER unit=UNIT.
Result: value=32.5 unit=mA
